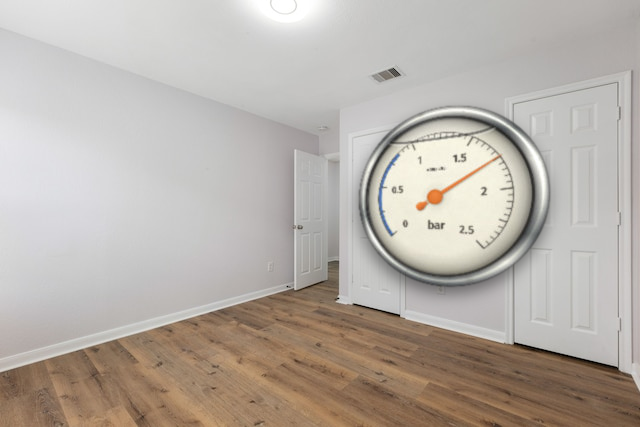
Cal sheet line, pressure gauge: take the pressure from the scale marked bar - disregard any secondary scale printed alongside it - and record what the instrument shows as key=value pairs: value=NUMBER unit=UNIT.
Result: value=1.75 unit=bar
